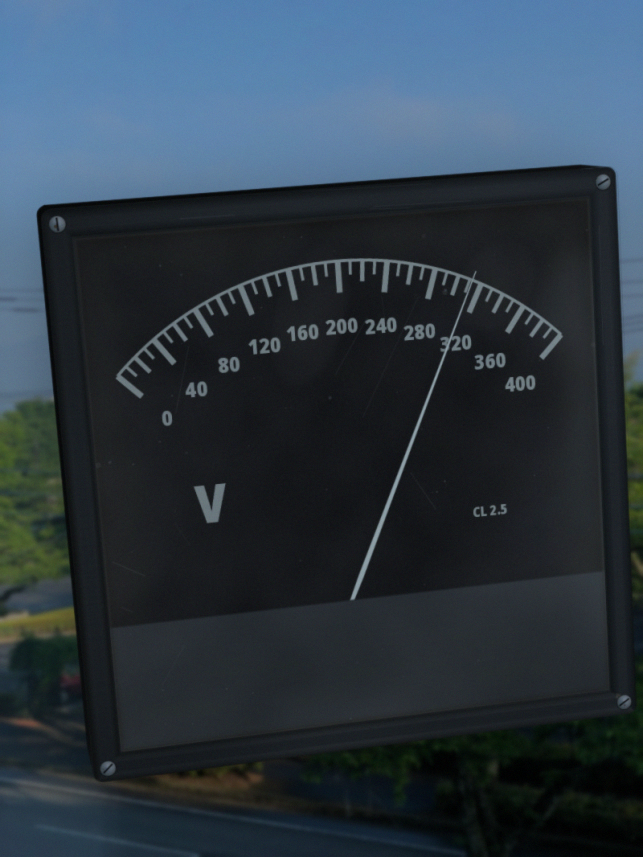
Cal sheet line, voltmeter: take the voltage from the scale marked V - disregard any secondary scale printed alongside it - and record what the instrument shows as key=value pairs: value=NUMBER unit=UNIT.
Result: value=310 unit=V
